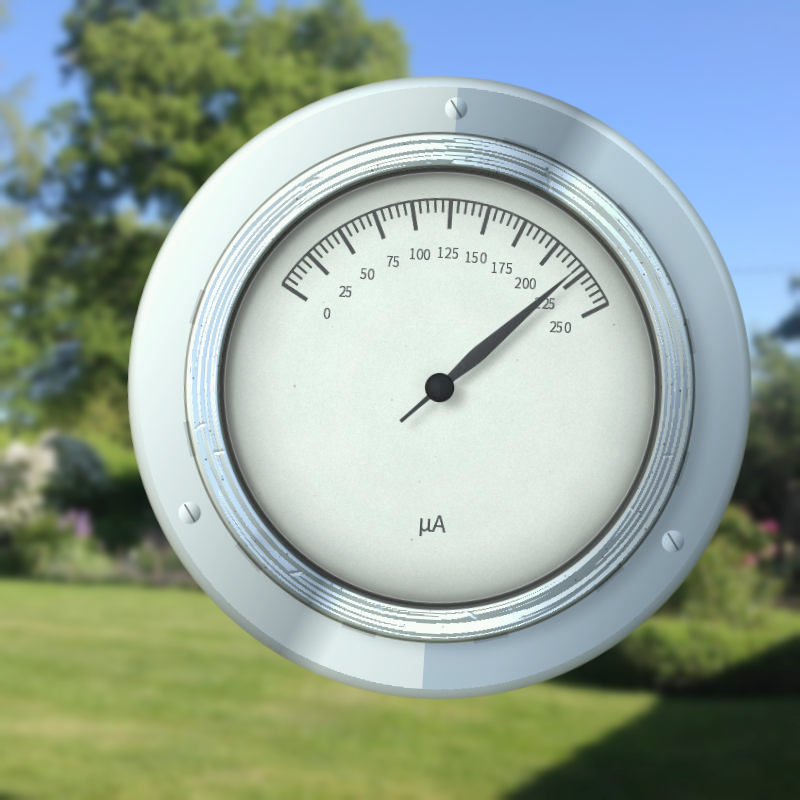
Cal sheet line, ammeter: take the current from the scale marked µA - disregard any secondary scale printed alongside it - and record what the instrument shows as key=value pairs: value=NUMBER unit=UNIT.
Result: value=220 unit=µA
